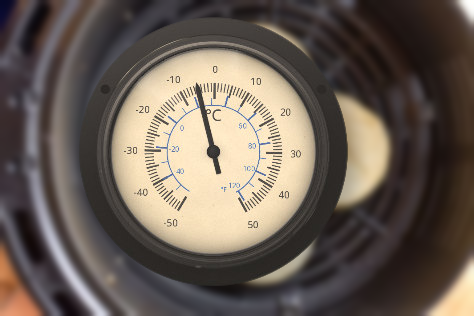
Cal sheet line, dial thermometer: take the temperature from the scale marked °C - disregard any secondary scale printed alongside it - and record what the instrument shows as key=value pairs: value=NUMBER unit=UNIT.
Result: value=-5 unit=°C
